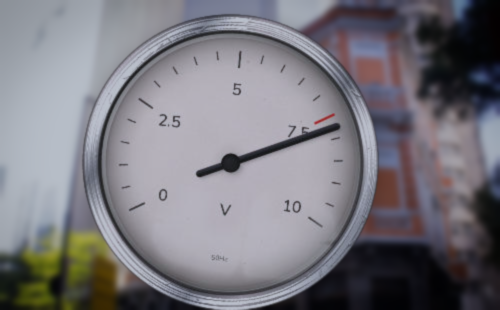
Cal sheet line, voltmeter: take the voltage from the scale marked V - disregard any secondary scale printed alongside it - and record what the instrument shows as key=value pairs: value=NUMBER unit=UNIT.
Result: value=7.75 unit=V
